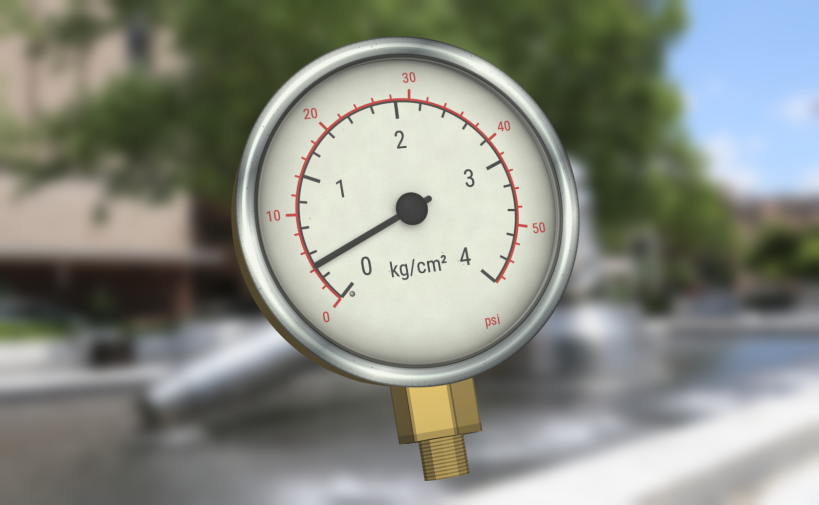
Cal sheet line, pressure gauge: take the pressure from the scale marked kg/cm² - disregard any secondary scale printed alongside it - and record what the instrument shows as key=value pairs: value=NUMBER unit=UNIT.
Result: value=0.3 unit=kg/cm²
